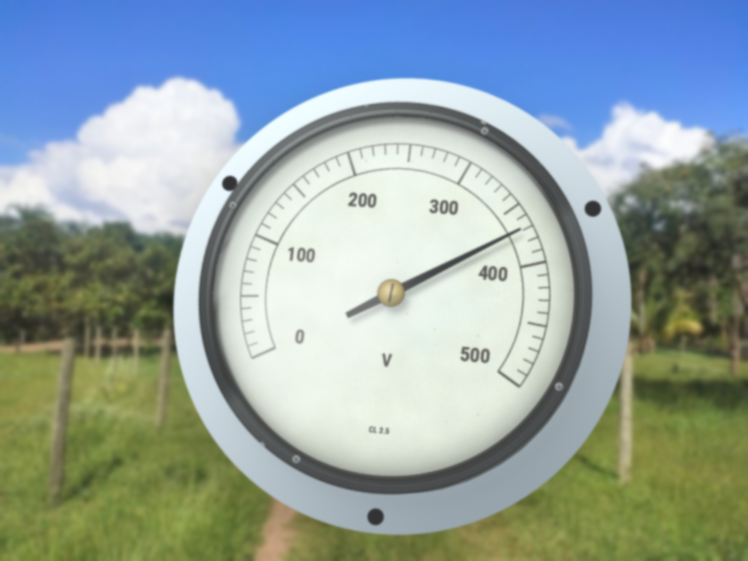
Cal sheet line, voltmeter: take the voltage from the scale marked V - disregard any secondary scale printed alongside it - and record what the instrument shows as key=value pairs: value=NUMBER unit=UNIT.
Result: value=370 unit=V
